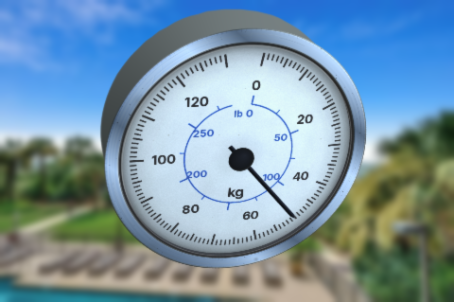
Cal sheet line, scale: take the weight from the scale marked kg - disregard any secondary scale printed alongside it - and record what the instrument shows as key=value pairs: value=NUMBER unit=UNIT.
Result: value=50 unit=kg
